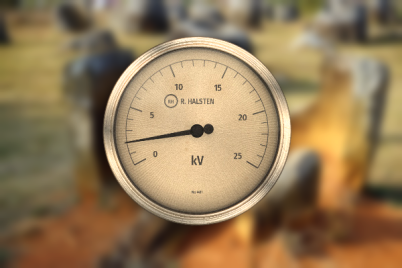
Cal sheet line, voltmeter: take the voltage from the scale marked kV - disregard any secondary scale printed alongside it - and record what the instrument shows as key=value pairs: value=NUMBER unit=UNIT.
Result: value=2 unit=kV
